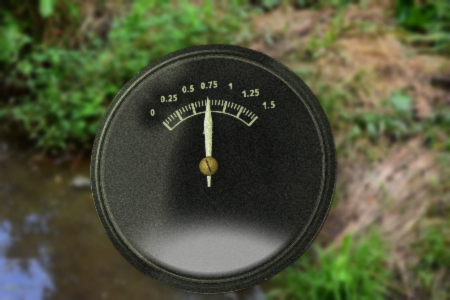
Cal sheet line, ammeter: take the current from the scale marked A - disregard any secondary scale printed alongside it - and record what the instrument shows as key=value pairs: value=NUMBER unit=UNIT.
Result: value=0.75 unit=A
